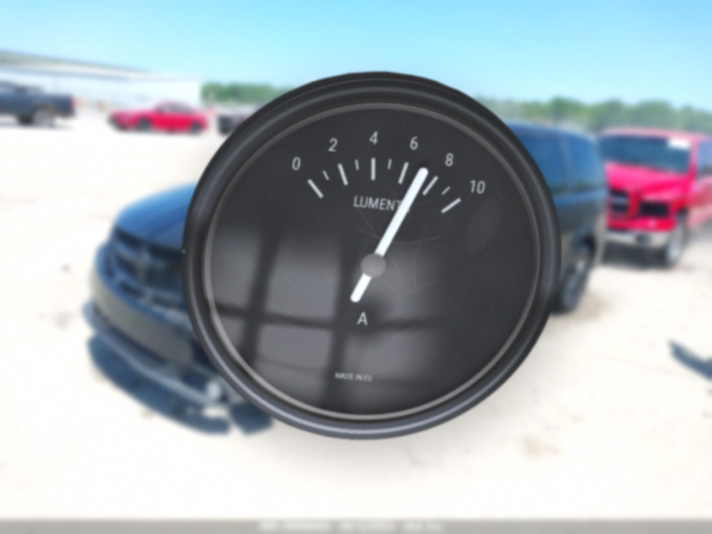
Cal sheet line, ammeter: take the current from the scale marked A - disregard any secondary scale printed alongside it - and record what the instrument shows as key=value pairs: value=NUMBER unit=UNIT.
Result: value=7 unit=A
